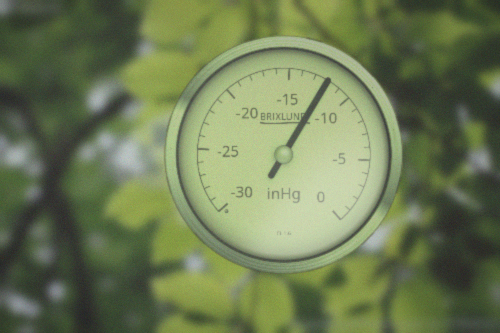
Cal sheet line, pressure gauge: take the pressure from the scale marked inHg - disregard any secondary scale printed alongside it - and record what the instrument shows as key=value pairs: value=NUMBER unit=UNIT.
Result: value=-12 unit=inHg
